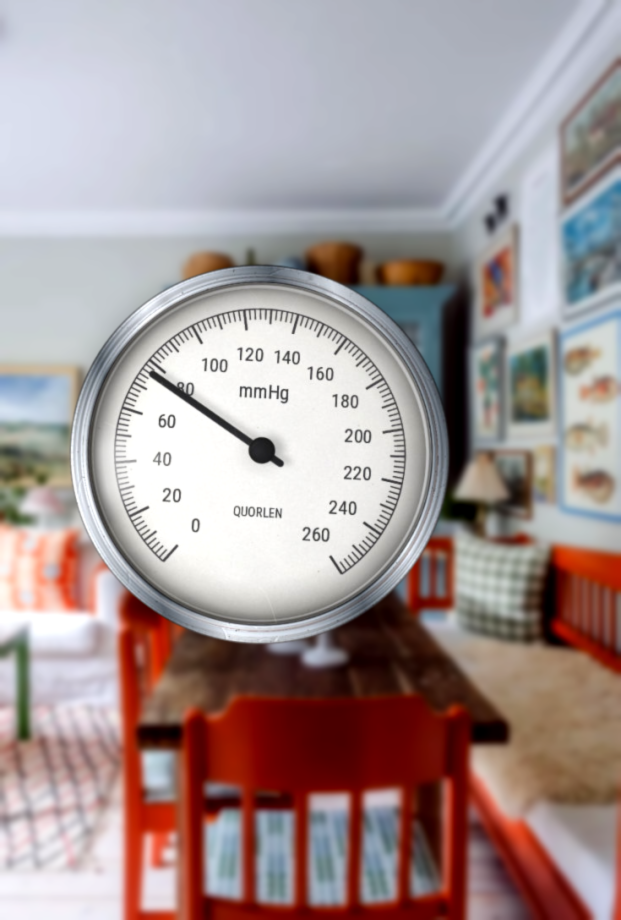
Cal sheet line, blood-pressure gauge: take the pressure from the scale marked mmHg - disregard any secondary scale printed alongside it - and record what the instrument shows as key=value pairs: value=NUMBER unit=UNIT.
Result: value=76 unit=mmHg
